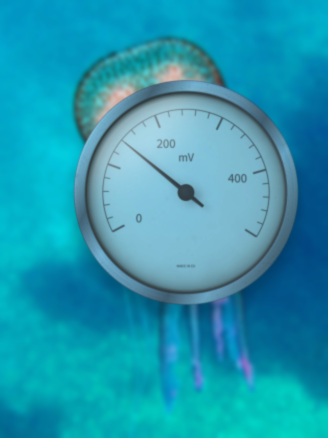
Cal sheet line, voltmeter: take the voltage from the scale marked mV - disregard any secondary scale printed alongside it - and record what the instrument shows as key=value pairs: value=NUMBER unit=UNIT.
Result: value=140 unit=mV
